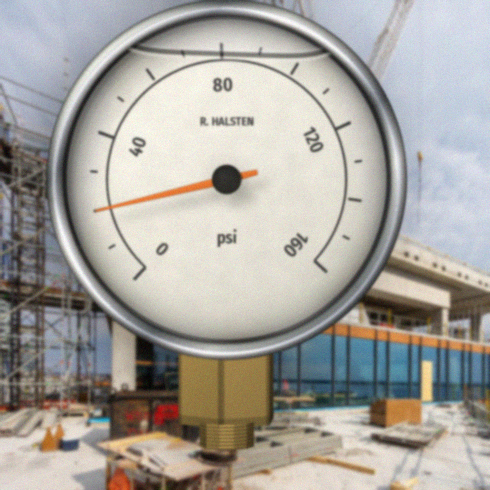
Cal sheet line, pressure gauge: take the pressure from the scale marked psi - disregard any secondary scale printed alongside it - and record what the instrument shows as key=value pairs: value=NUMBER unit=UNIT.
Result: value=20 unit=psi
